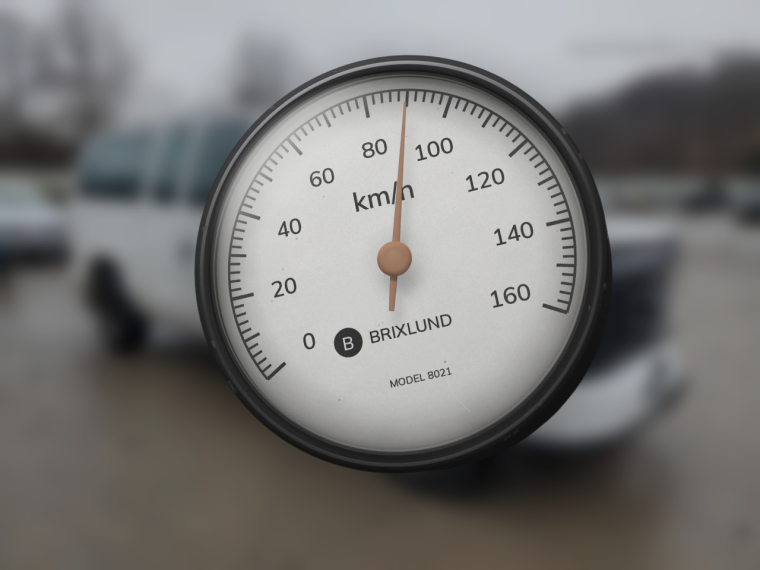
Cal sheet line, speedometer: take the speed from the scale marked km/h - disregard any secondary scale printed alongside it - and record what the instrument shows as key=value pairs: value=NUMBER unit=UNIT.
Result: value=90 unit=km/h
